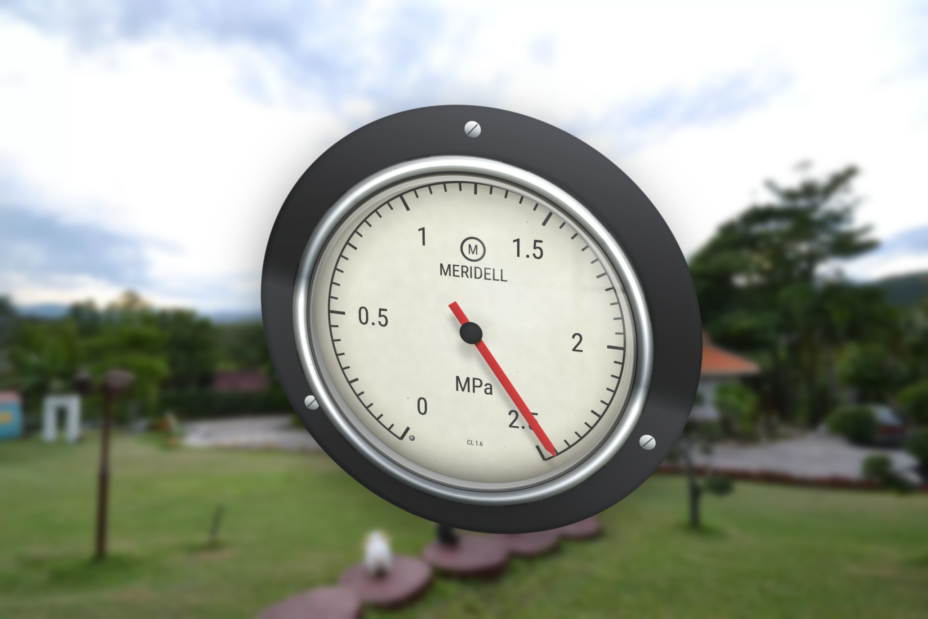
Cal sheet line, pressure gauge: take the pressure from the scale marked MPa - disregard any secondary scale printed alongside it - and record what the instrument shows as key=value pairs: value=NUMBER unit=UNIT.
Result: value=2.45 unit=MPa
